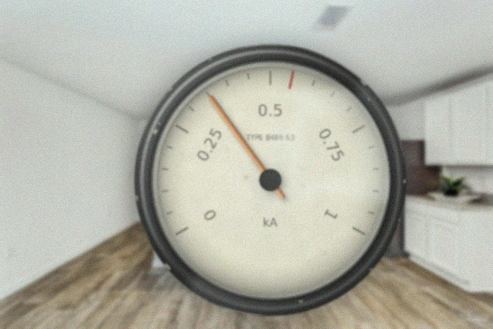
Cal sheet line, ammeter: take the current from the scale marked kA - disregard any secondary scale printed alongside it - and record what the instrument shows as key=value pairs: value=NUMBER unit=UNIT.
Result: value=0.35 unit=kA
